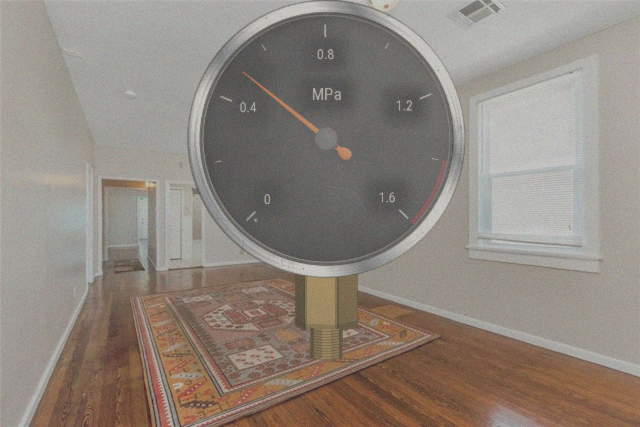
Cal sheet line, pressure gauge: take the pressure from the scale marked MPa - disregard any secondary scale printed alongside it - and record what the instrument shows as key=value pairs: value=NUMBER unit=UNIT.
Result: value=0.5 unit=MPa
